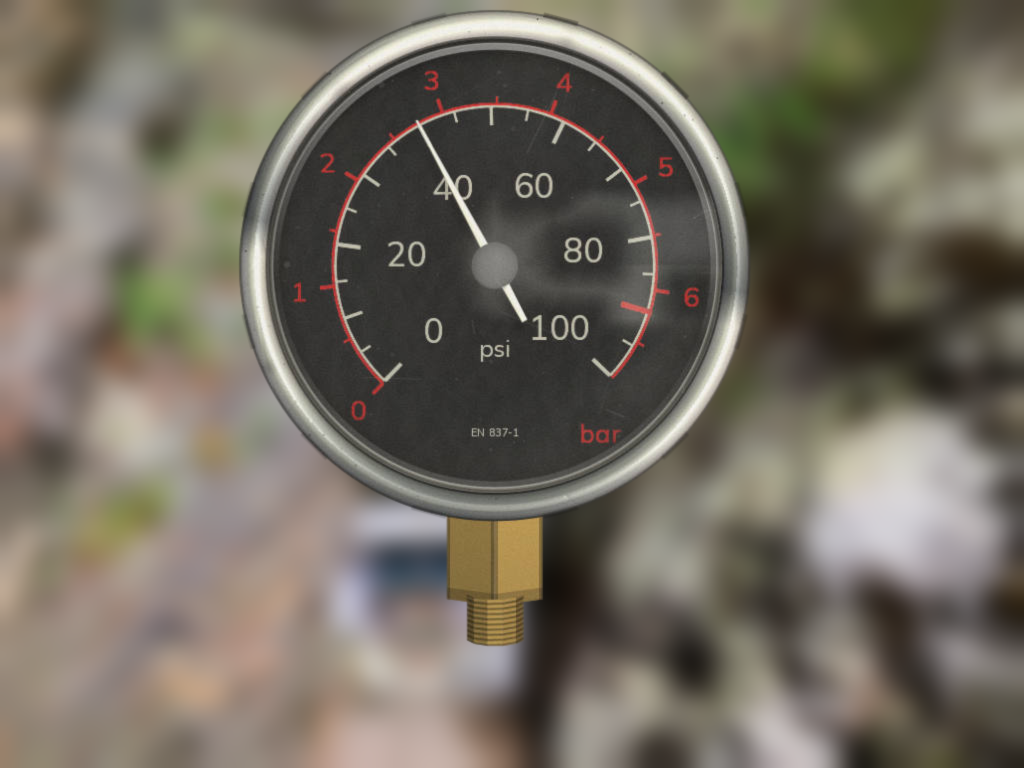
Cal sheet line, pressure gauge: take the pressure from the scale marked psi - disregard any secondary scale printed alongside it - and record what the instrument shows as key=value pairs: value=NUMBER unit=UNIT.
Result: value=40 unit=psi
